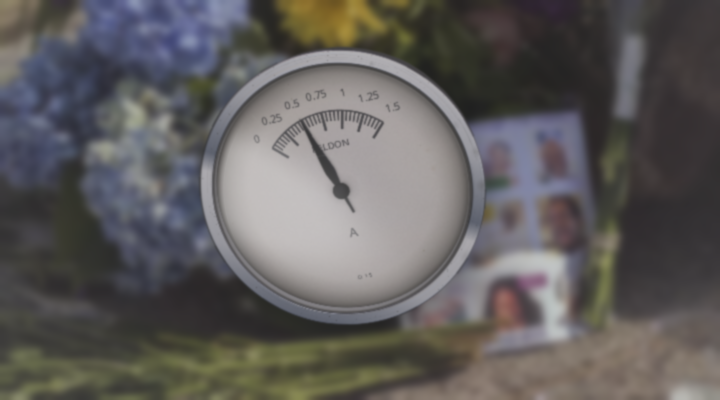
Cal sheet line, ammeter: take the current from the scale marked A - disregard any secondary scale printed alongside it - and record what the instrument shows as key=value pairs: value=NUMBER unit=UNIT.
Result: value=0.5 unit=A
